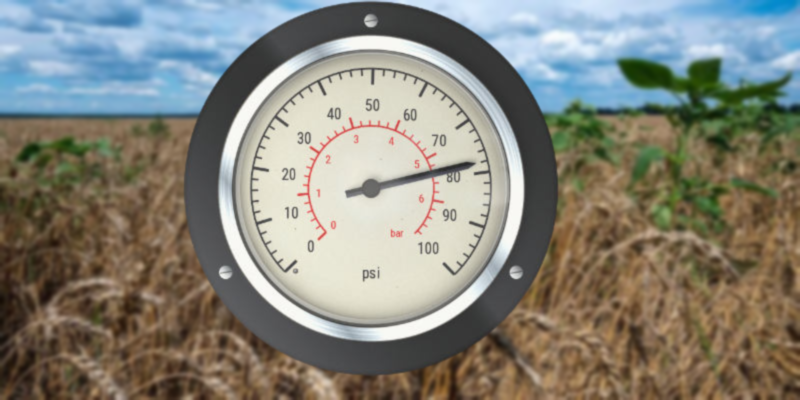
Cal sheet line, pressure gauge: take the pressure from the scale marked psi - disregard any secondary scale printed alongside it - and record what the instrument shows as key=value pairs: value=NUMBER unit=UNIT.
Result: value=78 unit=psi
